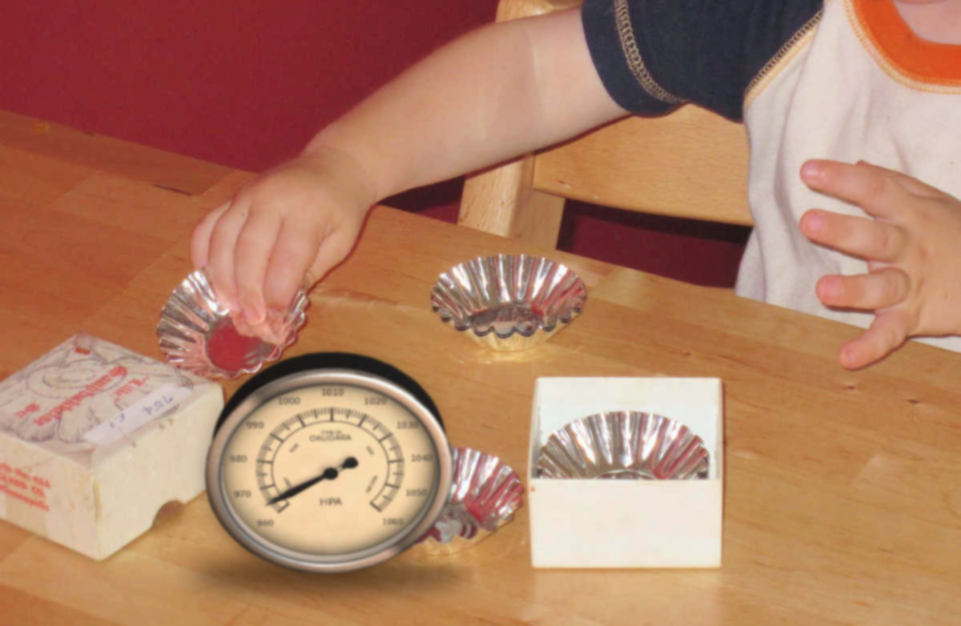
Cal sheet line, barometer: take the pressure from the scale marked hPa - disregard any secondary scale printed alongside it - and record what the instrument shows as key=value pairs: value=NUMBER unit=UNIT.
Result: value=965 unit=hPa
